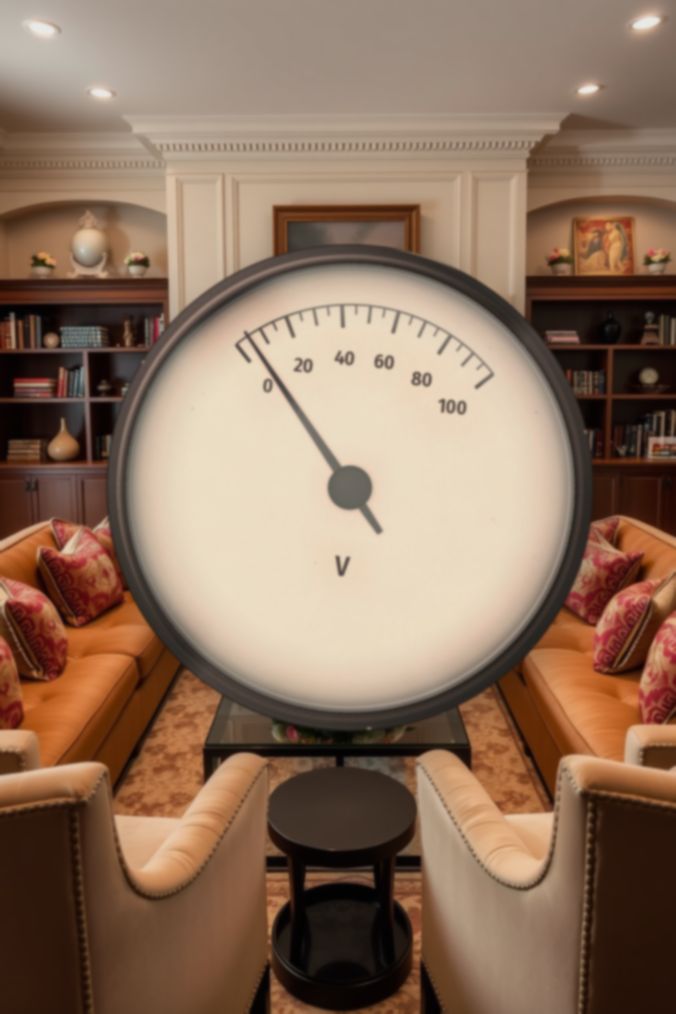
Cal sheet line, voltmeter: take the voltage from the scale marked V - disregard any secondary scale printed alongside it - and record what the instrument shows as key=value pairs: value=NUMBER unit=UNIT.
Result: value=5 unit=V
